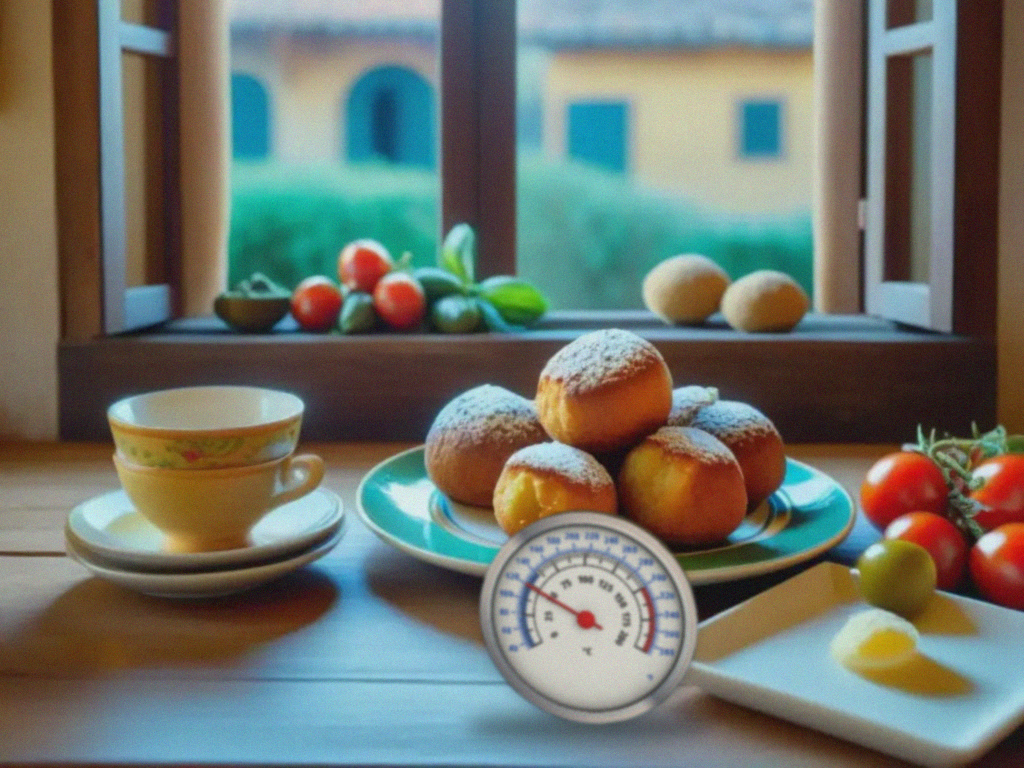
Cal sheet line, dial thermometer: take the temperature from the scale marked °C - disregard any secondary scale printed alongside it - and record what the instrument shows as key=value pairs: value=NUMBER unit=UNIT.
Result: value=50 unit=°C
